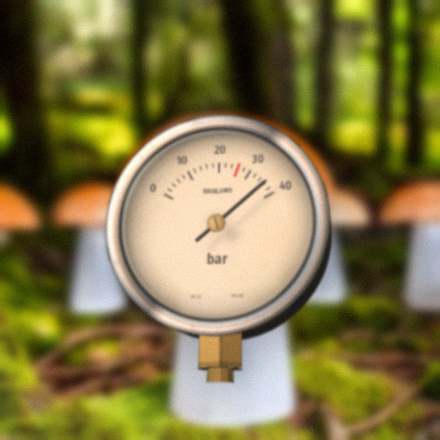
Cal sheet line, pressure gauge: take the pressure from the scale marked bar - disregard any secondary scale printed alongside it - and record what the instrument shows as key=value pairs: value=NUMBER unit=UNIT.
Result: value=36 unit=bar
